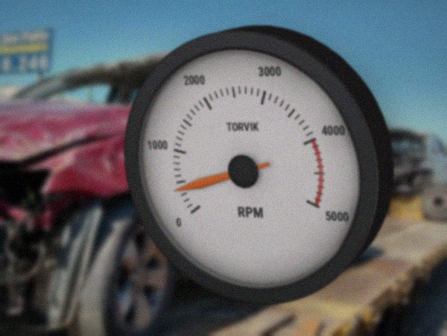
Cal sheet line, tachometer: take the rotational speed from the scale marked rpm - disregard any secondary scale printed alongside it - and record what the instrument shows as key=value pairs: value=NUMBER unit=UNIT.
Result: value=400 unit=rpm
